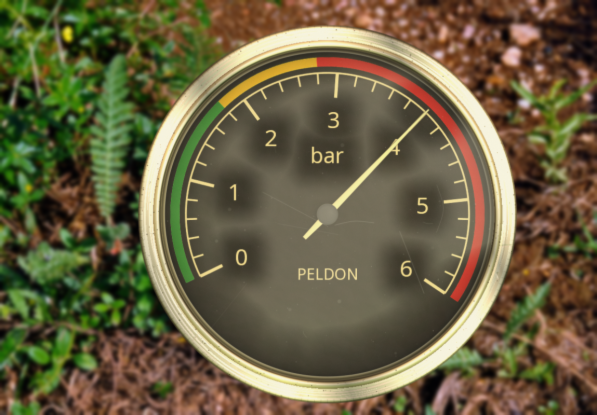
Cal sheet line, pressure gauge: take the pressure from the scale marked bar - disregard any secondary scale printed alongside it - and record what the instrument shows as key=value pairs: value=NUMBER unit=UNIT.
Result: value=4 unit=bar
